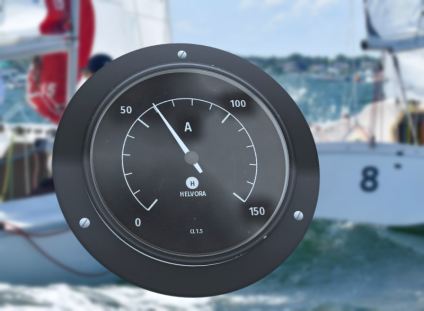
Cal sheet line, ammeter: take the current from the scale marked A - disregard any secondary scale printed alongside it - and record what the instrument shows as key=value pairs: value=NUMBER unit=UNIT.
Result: value=60 unit=A
